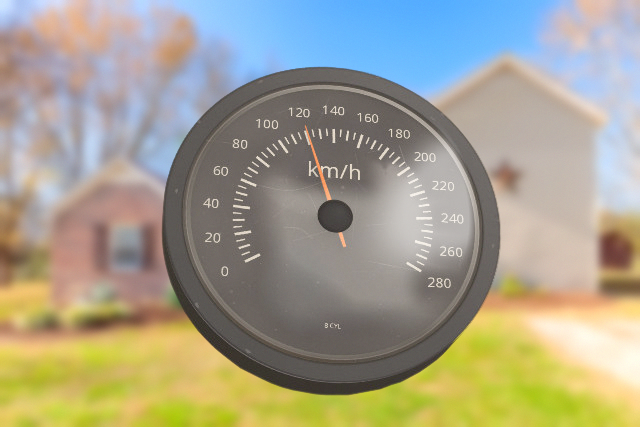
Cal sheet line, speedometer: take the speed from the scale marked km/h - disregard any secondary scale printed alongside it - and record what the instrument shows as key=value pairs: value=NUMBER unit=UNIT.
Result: value=120 unit=km/h
